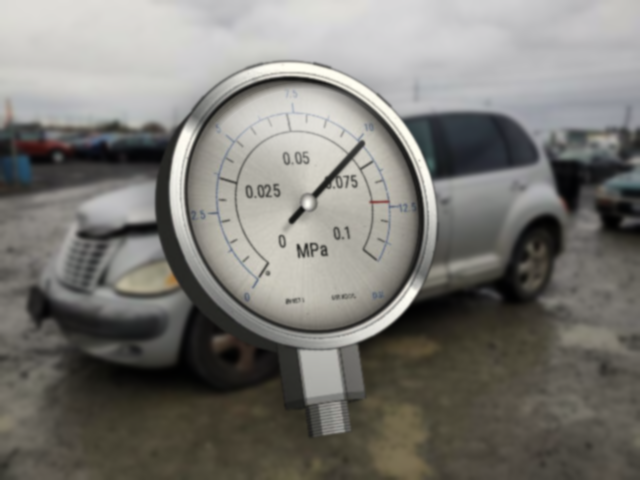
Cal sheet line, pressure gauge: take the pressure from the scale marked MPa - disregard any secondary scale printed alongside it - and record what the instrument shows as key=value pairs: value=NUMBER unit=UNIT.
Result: value=0.07 unit=MPa
